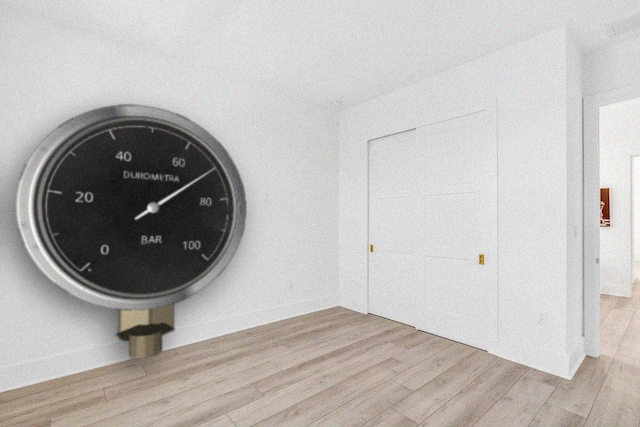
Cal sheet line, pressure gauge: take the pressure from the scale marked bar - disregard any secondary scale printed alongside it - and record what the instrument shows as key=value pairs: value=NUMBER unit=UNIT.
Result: value=70 unit=bar
